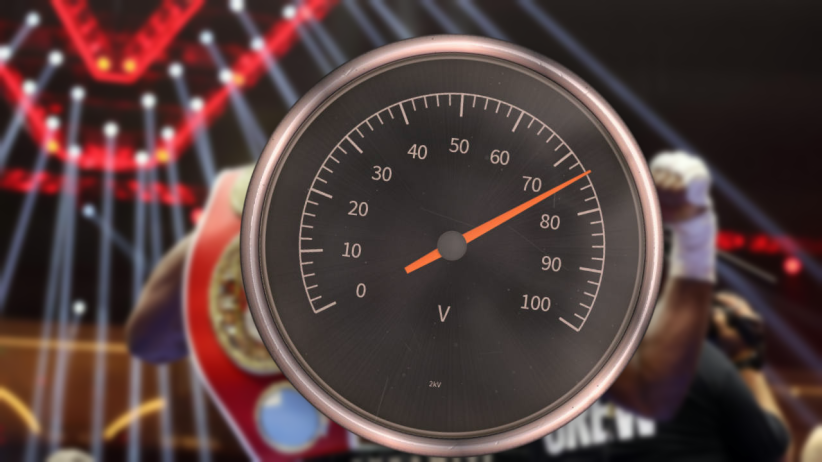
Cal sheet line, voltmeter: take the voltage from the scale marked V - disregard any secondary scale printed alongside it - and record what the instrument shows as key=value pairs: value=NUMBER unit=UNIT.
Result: value=74 unit=V
